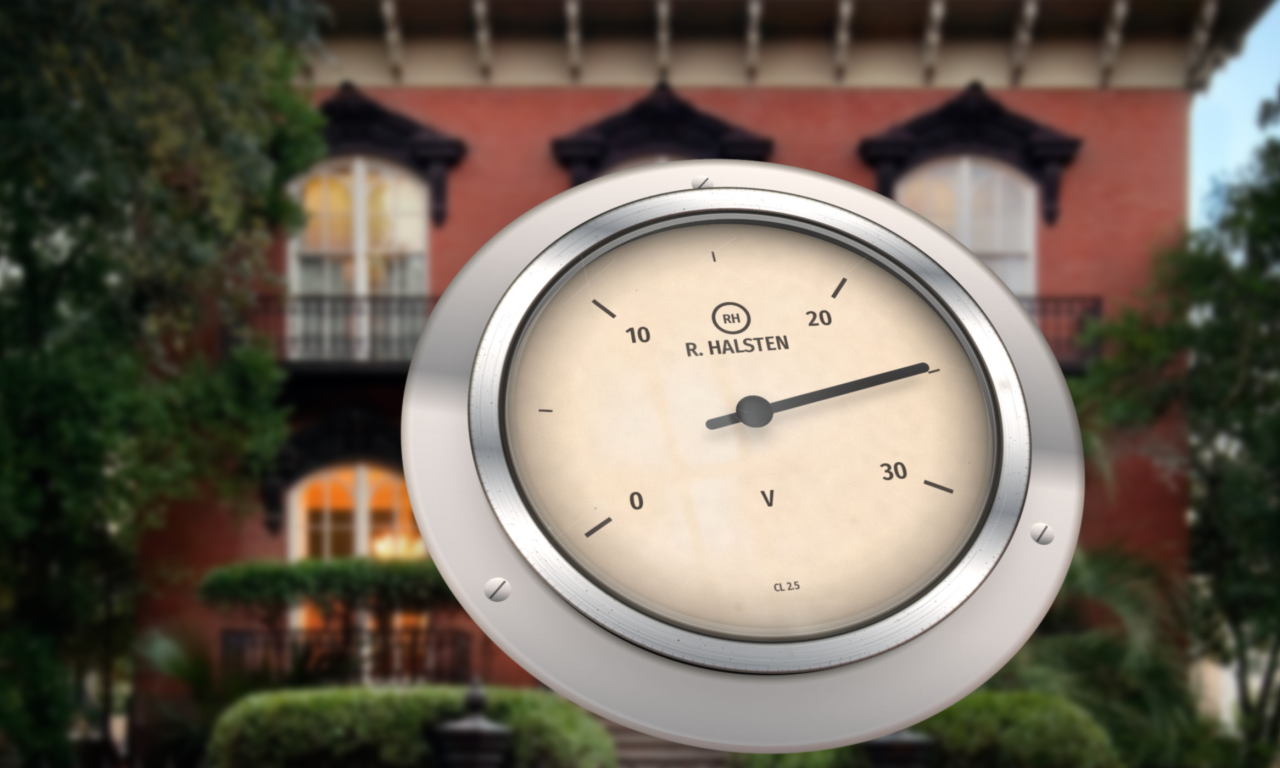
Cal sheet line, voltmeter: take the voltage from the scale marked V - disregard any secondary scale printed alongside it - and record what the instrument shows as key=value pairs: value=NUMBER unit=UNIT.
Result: value=25 unit=V
